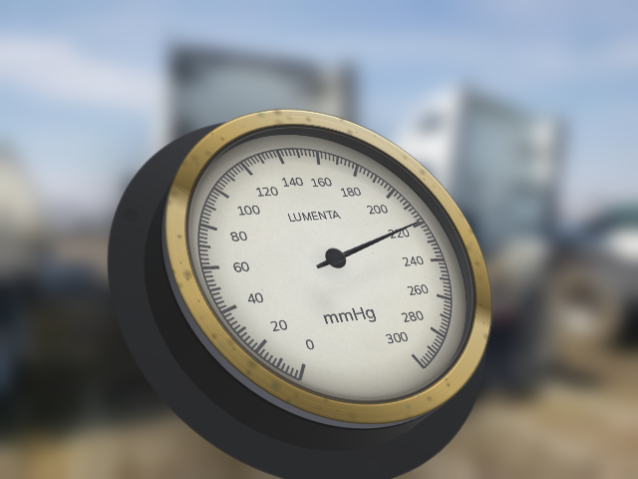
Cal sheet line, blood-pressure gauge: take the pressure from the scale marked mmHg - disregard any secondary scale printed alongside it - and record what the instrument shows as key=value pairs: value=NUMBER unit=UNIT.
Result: value=220 unit=mmHg
